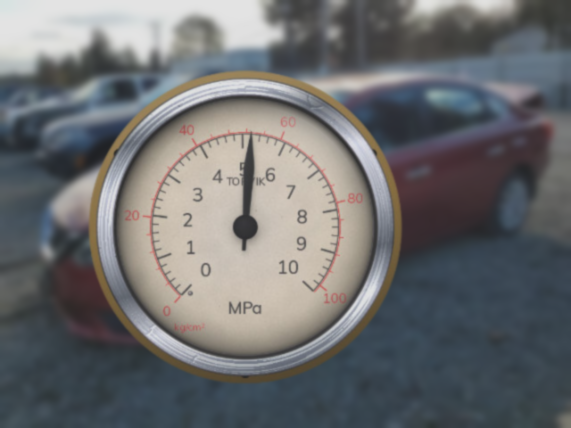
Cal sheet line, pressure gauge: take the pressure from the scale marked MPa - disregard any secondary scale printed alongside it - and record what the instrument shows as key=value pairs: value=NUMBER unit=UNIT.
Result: value=5.2 unit=MPa
